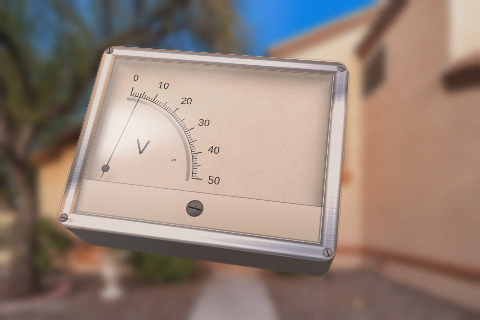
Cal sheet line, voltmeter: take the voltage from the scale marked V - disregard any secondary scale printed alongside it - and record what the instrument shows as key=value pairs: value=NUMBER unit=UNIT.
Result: value=5 unit=V
